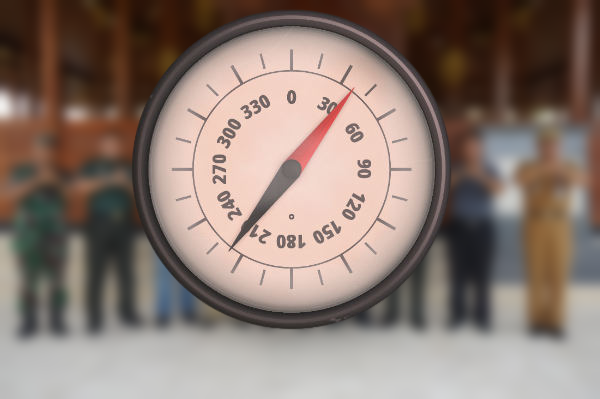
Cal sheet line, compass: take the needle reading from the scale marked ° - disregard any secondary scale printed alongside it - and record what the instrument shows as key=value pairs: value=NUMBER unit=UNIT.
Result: value=37.5 unit=°
